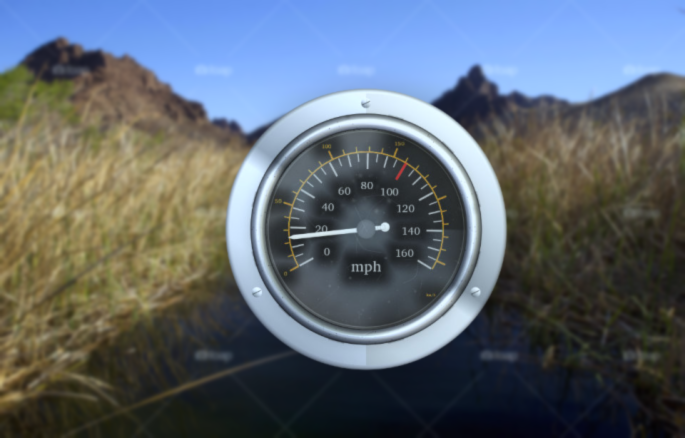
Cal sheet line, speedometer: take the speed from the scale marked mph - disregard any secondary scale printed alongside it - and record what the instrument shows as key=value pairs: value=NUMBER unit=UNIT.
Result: value=15 unit=mph
